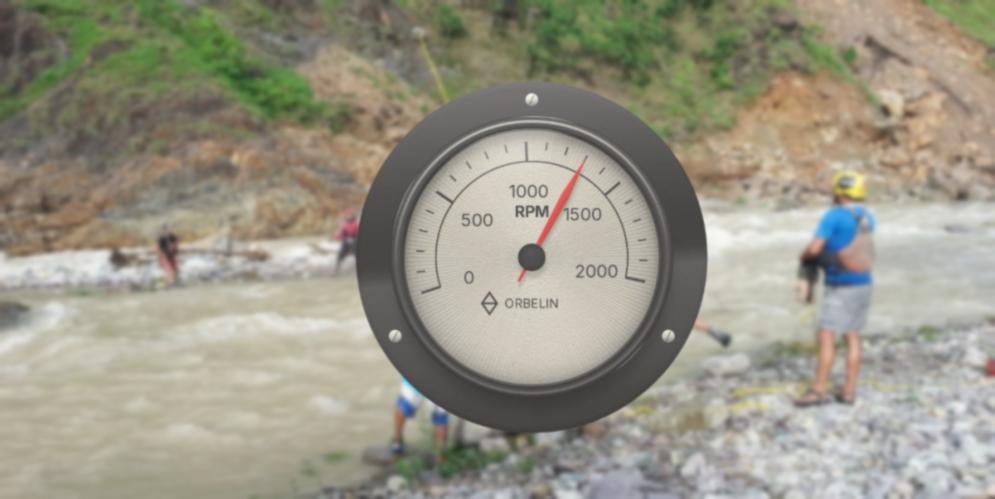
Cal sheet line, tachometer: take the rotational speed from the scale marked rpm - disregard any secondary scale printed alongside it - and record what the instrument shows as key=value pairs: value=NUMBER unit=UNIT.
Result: value=1300 unit=rpm
